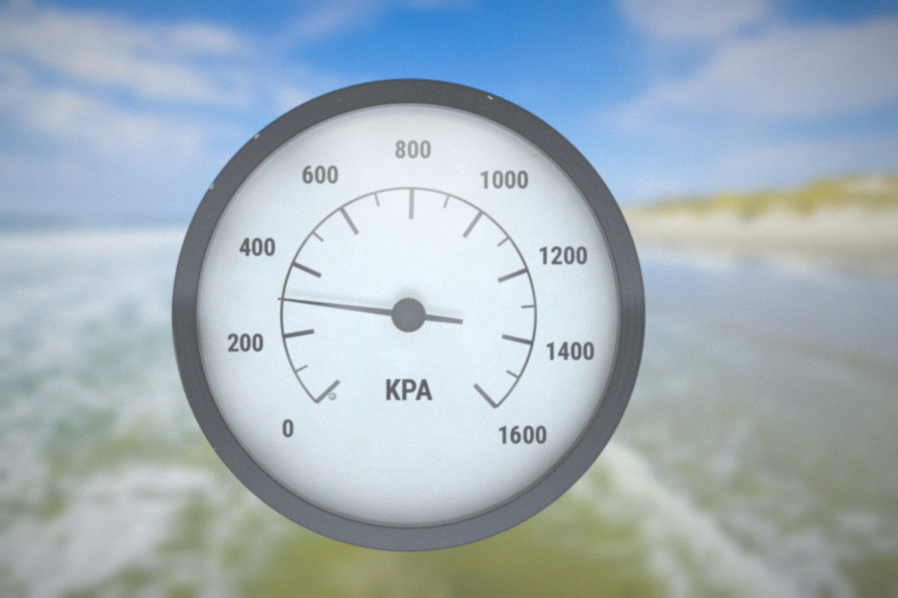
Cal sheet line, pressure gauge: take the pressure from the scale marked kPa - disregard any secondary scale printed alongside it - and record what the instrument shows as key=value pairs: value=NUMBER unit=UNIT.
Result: value=300 unit=kPa
